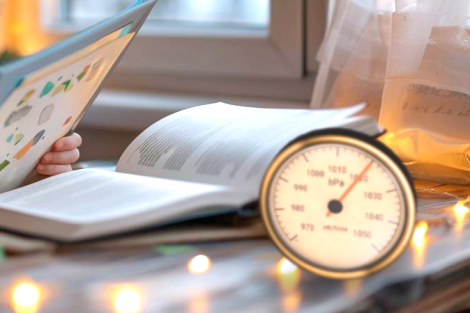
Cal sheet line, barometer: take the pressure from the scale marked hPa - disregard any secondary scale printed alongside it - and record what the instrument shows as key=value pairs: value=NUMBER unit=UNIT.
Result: value=1020 unit=hPa
